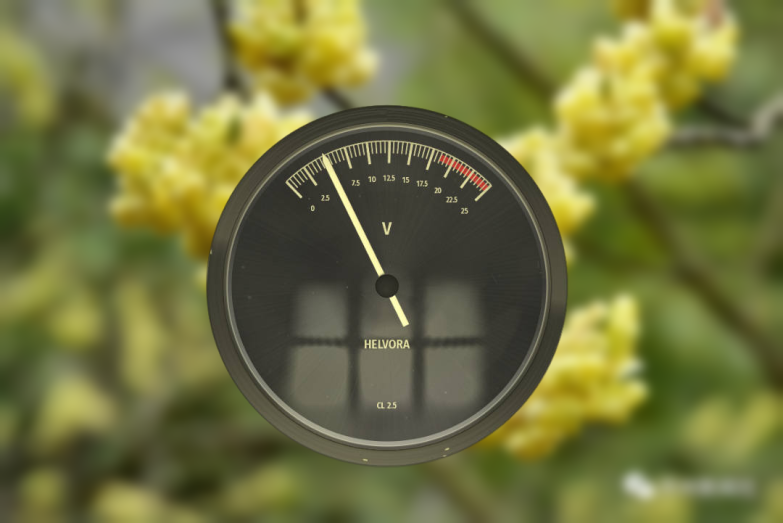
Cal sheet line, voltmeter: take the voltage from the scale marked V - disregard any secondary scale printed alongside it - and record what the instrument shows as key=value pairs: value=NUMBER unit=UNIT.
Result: value=5 unit=V
